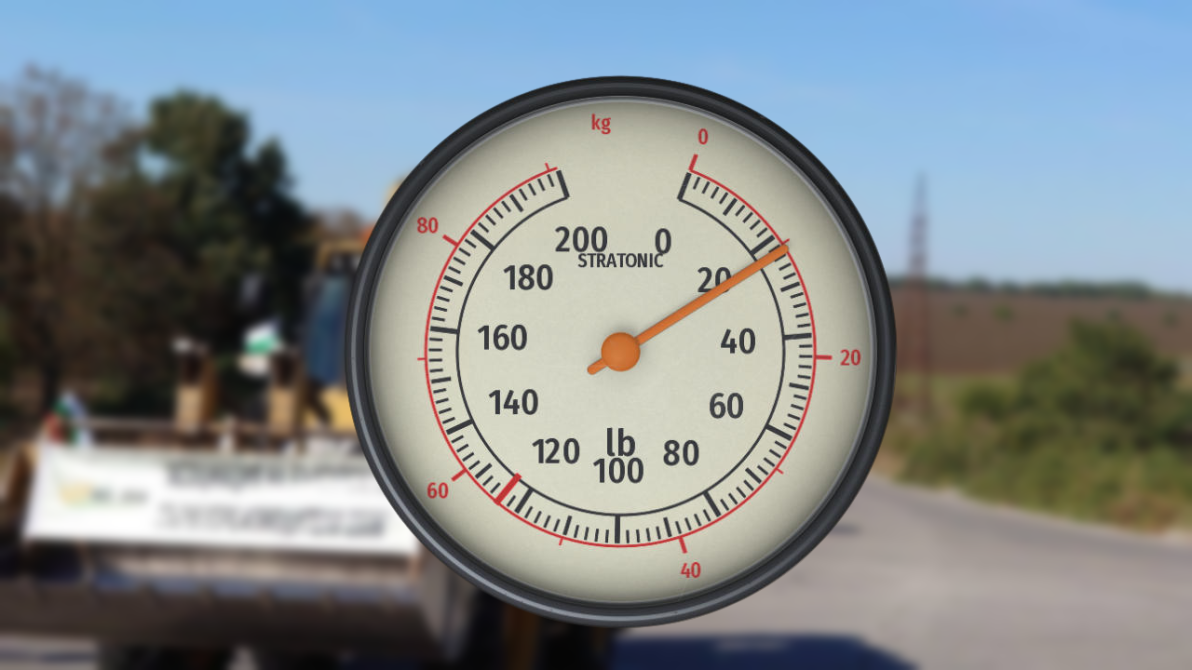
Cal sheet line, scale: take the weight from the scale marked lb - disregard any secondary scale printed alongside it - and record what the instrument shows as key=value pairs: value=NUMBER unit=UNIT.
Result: value=23 unit=lb
